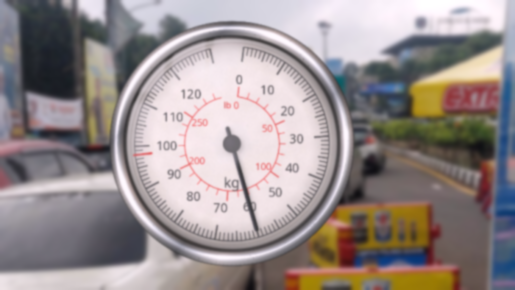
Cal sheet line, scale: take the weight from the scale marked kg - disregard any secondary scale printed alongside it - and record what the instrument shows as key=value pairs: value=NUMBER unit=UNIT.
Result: value=60 unit=kg
